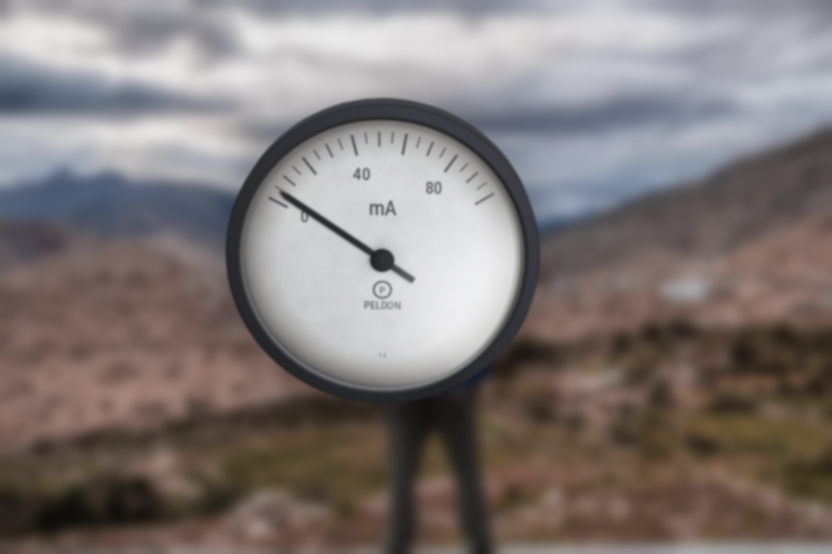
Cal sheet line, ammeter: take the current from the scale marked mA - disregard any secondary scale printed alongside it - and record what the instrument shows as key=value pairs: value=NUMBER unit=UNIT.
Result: value=5 unit=mA
